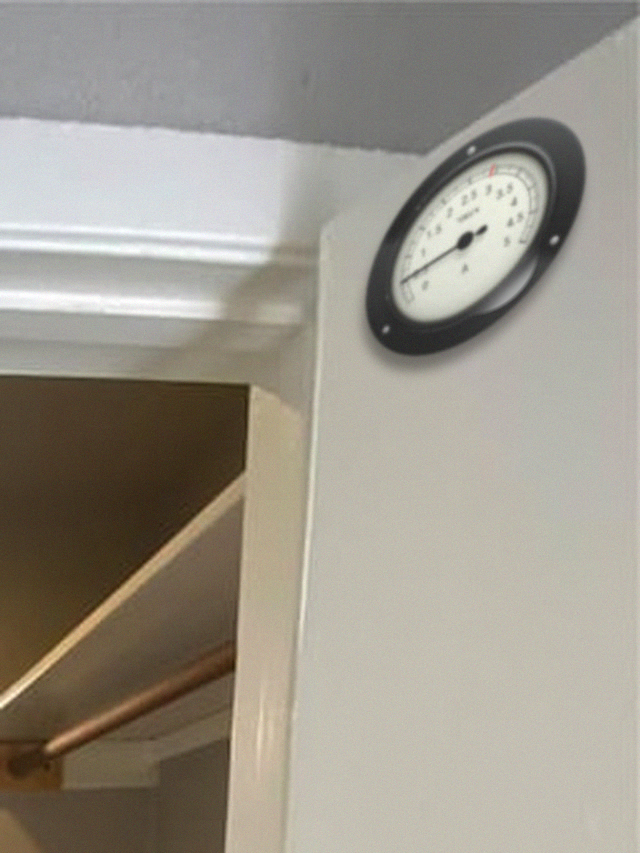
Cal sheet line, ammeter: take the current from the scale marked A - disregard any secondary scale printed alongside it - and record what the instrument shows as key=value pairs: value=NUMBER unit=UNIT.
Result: value=0.5 unit=A
